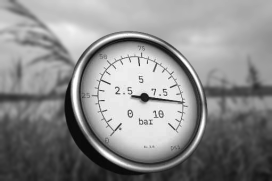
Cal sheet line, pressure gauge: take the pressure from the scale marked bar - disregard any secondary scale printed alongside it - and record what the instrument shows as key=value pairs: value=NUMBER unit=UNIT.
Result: value=8.5 unit=bar
